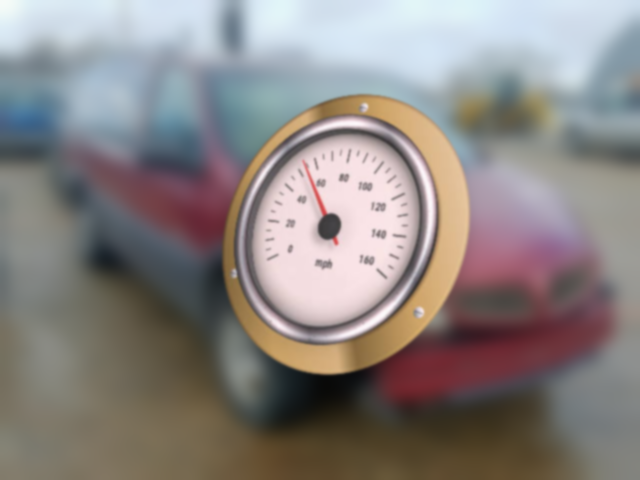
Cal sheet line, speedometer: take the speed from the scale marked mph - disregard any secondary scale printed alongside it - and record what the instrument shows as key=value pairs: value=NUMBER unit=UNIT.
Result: value=55 unit=mph
